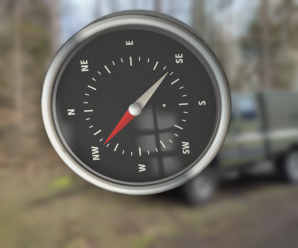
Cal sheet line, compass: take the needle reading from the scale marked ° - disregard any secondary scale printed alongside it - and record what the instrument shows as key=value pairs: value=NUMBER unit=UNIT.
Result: value=315 unit=°
